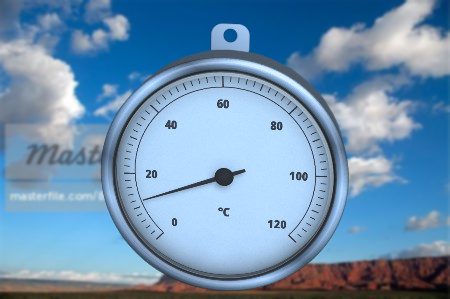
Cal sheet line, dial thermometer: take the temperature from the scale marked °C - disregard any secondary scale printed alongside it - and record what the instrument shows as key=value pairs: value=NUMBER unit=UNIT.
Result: value=12 unit=°C
